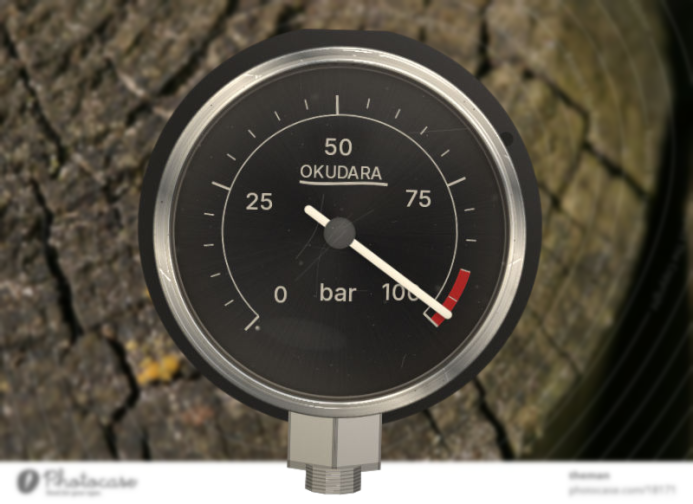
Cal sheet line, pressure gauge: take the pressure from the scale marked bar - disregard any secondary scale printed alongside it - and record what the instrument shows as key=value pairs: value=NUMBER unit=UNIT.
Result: value=97.5 unit=bar
